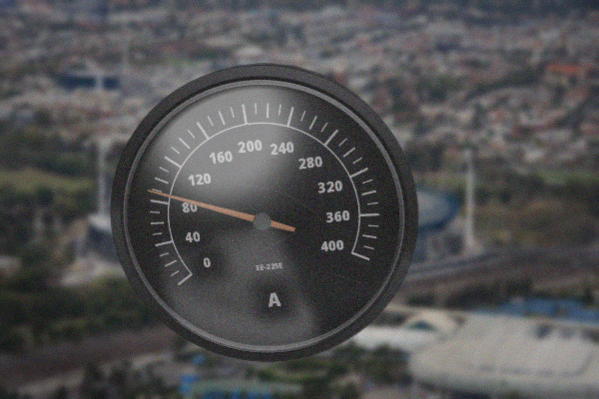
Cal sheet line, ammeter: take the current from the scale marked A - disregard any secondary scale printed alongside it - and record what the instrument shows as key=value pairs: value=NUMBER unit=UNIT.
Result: value=90 unit=A
